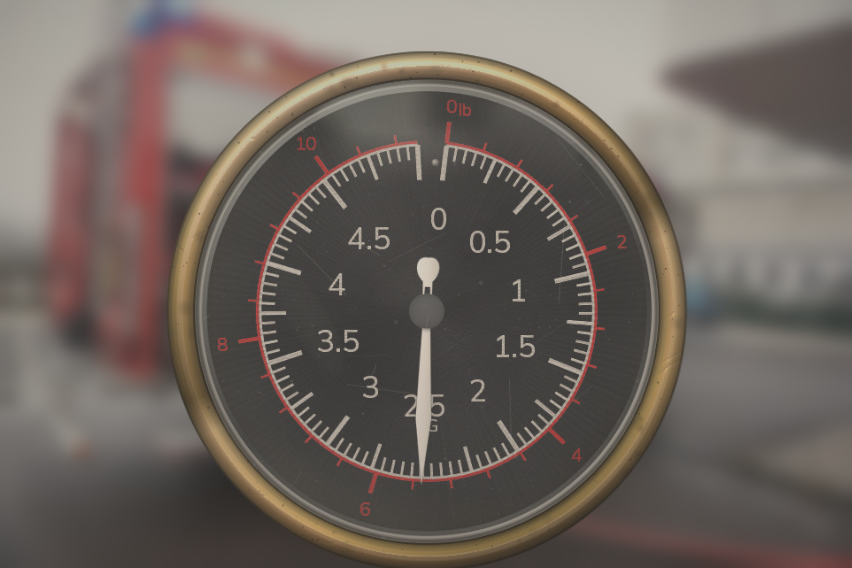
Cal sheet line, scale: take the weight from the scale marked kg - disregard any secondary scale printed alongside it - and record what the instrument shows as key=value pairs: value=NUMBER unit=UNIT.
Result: value=2.5 unit=kg
